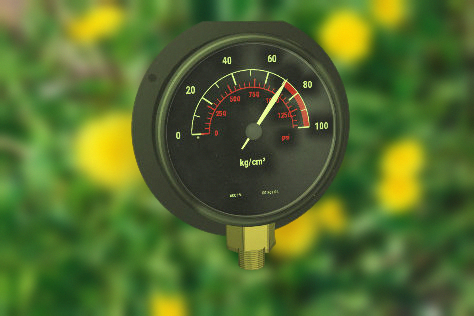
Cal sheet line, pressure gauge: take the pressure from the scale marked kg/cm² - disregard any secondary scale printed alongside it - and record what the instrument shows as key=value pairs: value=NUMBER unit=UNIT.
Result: value=70 unit=kg/cm²
